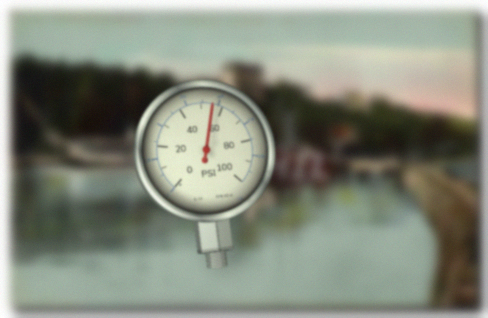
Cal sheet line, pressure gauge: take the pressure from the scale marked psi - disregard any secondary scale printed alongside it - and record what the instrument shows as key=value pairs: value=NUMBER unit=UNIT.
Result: value=55 unit=psi
